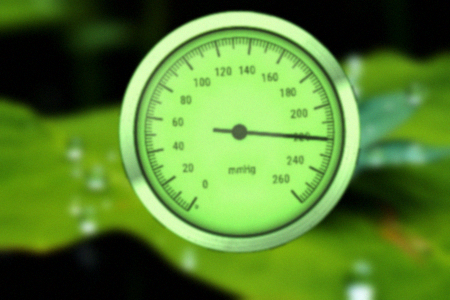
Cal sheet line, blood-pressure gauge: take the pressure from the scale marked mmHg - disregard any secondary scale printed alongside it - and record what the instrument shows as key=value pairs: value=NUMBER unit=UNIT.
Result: value=220 unit=mmHg
